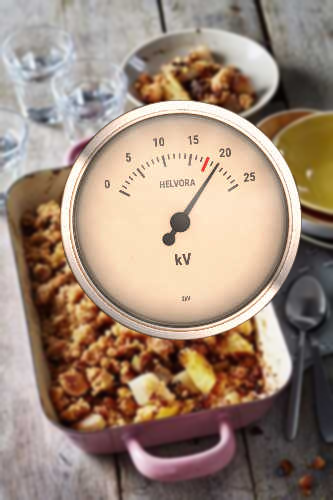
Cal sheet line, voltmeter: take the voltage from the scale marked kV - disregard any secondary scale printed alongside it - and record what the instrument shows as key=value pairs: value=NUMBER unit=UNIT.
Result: value=20 unit=kV
